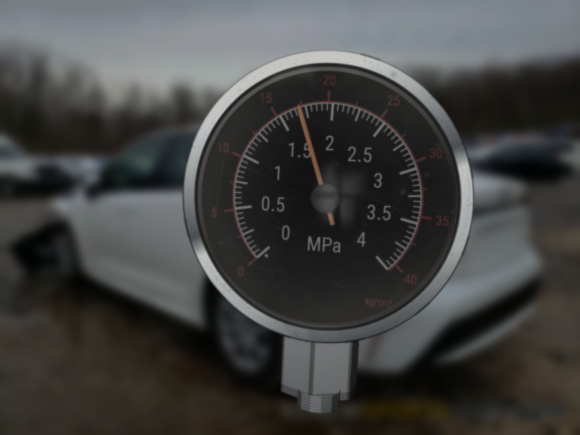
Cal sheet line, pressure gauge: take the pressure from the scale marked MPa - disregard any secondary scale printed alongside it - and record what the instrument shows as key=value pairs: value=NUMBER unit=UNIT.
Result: value=1.7 unit=MPa
